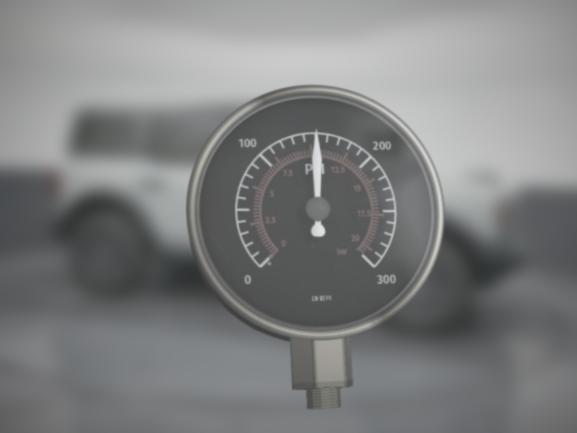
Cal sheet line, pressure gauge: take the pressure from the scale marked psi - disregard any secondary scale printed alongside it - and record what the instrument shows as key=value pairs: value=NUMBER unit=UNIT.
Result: value=150 unit=psi
